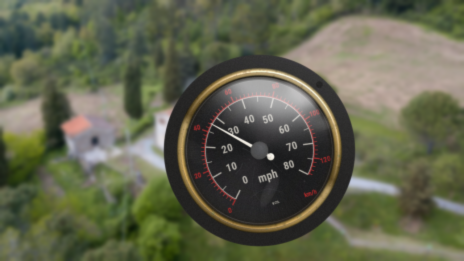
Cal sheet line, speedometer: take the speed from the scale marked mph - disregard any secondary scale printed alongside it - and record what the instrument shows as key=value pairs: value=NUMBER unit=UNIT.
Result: value=27.5 unit=mph
